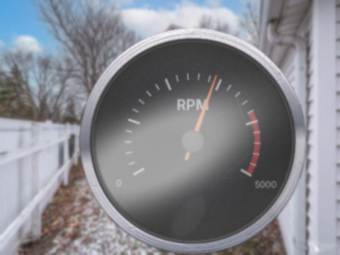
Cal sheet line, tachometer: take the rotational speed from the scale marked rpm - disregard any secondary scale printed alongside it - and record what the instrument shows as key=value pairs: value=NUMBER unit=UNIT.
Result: value=2900 unit=rpm
